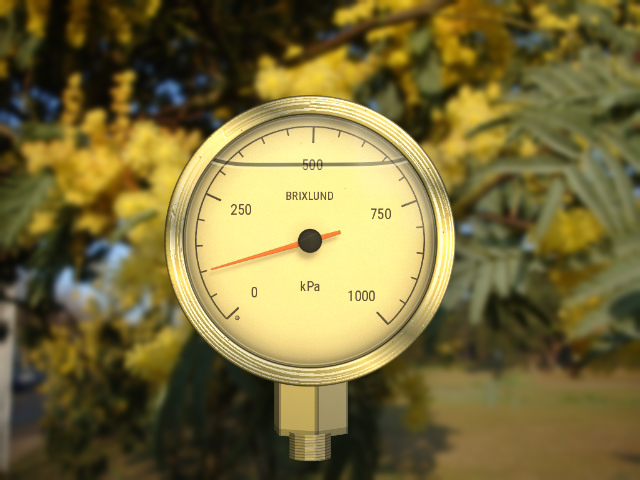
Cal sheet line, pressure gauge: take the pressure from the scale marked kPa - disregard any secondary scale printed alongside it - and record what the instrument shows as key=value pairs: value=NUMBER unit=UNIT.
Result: value=100 unit=kPa
